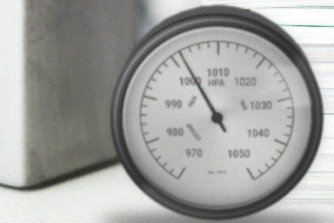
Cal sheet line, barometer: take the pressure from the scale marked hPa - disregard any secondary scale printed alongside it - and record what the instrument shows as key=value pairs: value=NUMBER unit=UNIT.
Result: value=1002 unit=hPa
